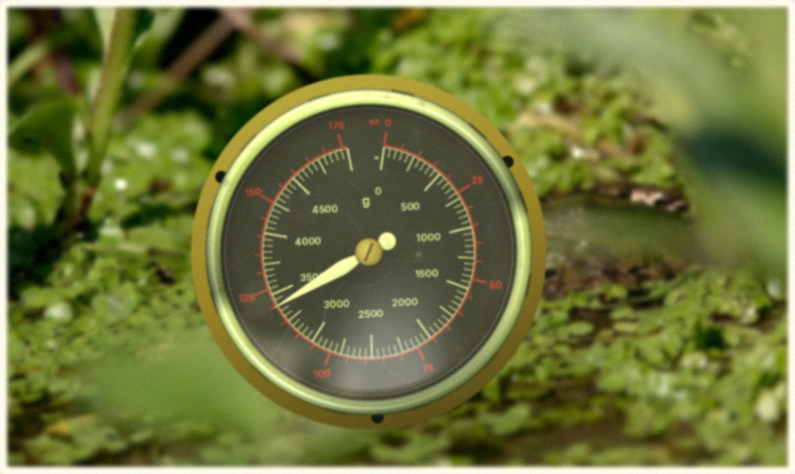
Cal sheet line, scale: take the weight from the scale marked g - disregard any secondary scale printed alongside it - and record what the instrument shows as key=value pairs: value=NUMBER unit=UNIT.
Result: value=3400 unit=g
